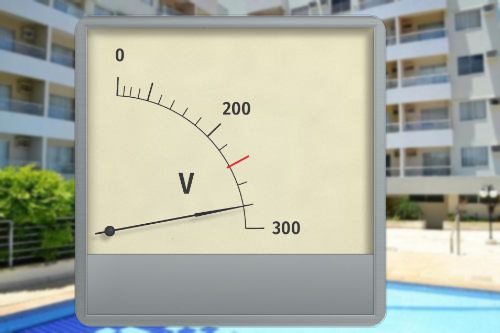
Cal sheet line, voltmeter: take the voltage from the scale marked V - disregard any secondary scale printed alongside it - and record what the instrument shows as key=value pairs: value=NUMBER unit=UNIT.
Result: value=280 unit=V
